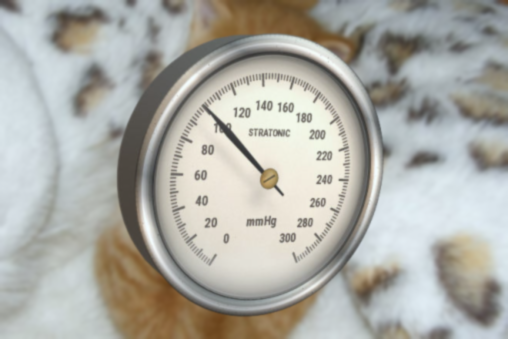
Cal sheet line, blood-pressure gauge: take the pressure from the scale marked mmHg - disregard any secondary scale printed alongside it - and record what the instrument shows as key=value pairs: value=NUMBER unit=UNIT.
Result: value=100 unit=mmHg
